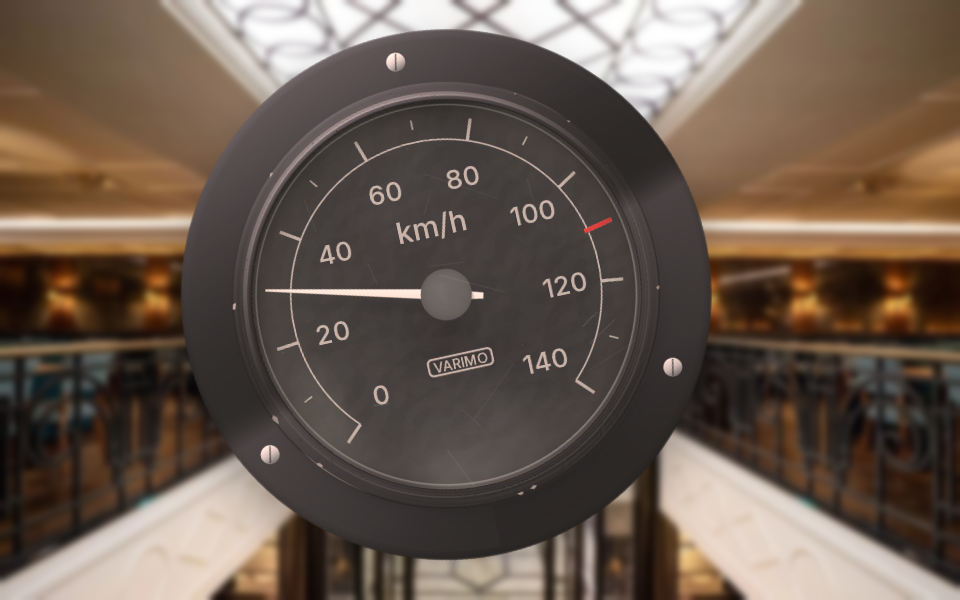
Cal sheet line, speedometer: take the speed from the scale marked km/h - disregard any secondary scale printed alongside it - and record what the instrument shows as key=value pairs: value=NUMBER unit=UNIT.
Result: value=30 unit=km/h
